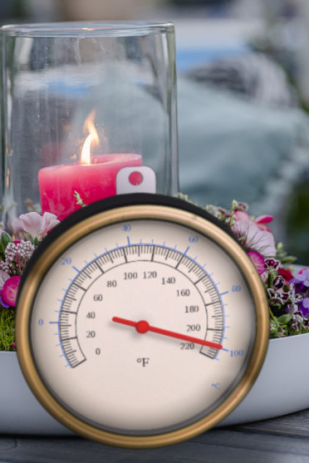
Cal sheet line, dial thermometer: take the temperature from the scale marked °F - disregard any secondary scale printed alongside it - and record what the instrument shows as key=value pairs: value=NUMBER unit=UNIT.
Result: value=210 unit=°F
